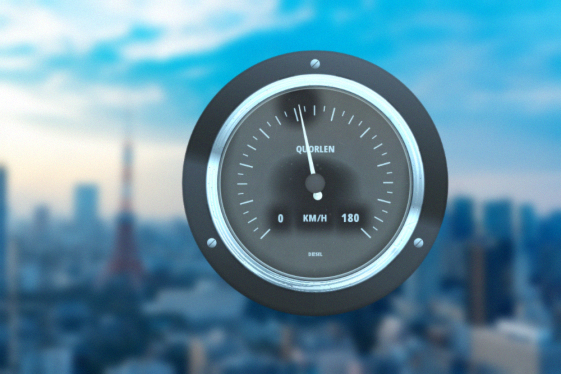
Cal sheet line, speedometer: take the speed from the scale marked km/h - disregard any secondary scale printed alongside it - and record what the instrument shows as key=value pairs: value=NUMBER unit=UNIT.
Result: value=82.5 unit=km/h
